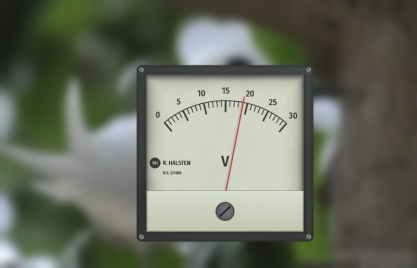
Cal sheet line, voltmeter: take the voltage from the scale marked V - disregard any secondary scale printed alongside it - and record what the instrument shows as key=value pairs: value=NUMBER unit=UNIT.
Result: value=19 unit=V
